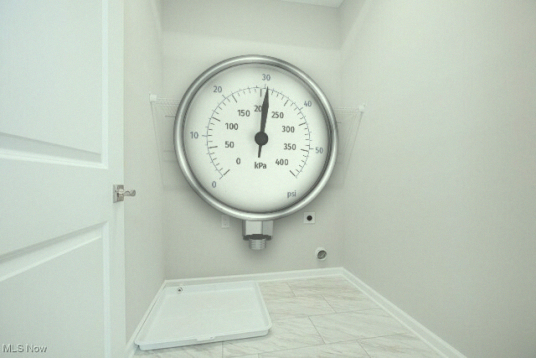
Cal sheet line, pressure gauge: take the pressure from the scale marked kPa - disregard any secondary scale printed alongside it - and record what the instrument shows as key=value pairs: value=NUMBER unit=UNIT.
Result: value=210 unit=kPa
